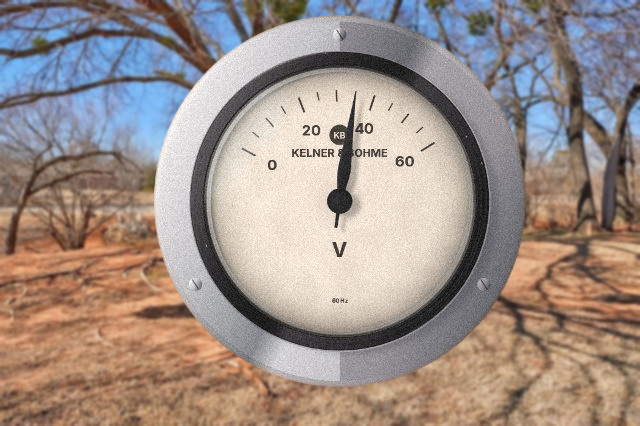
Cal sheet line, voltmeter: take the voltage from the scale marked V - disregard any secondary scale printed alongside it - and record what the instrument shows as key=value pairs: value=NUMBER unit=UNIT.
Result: value=35 unit=V
